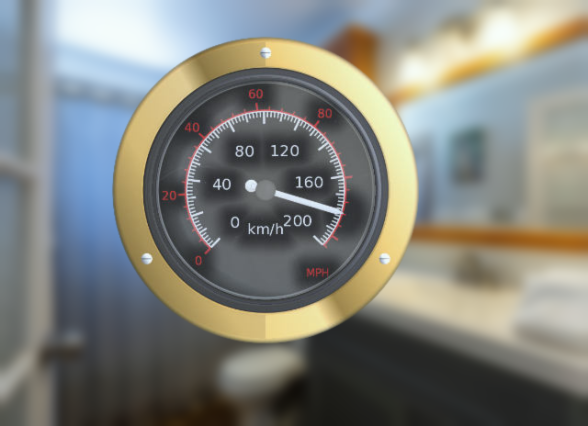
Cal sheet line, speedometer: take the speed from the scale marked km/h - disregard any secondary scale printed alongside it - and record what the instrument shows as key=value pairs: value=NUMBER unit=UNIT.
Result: value=180 unit=km/h
